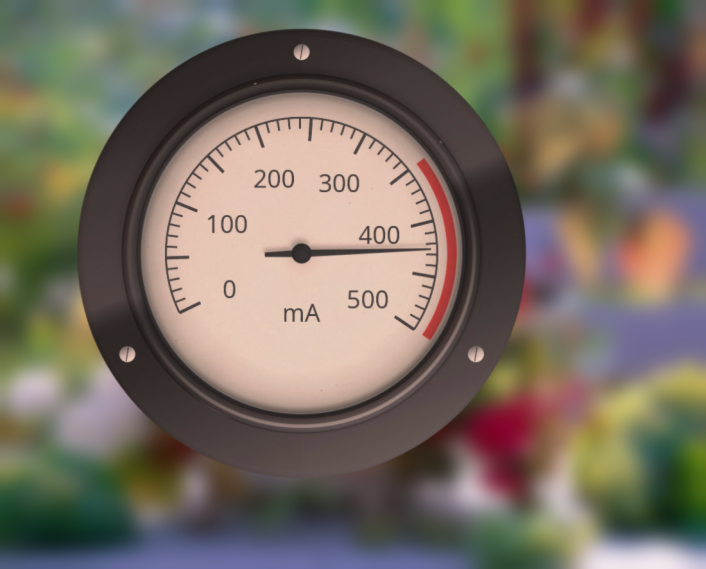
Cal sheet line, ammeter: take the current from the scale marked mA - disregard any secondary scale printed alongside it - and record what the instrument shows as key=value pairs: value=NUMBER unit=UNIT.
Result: value=425 unit=mA
